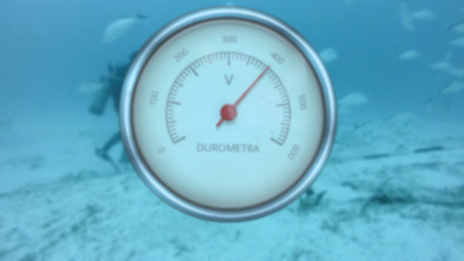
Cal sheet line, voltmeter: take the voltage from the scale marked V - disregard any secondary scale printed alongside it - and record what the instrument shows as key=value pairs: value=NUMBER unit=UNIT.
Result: value=400 unit=V
